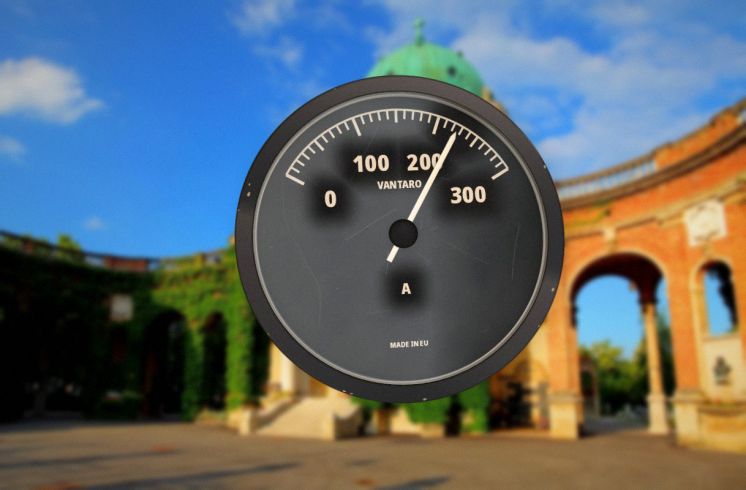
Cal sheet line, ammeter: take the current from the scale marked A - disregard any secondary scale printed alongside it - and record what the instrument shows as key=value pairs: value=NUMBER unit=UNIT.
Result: value=225 unit=A
